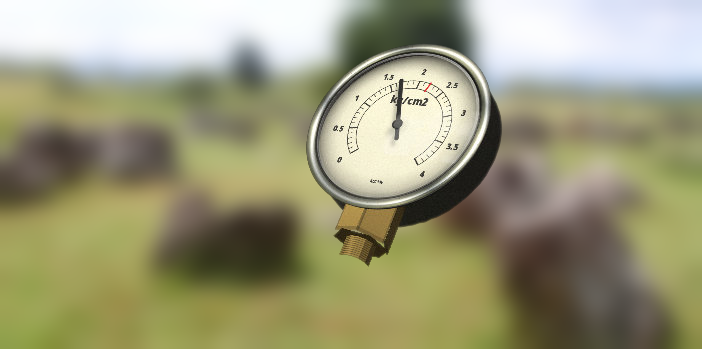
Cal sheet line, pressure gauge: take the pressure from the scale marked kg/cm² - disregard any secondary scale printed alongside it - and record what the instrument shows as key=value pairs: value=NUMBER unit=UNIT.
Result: value=1.7 unit=kg/cm²
